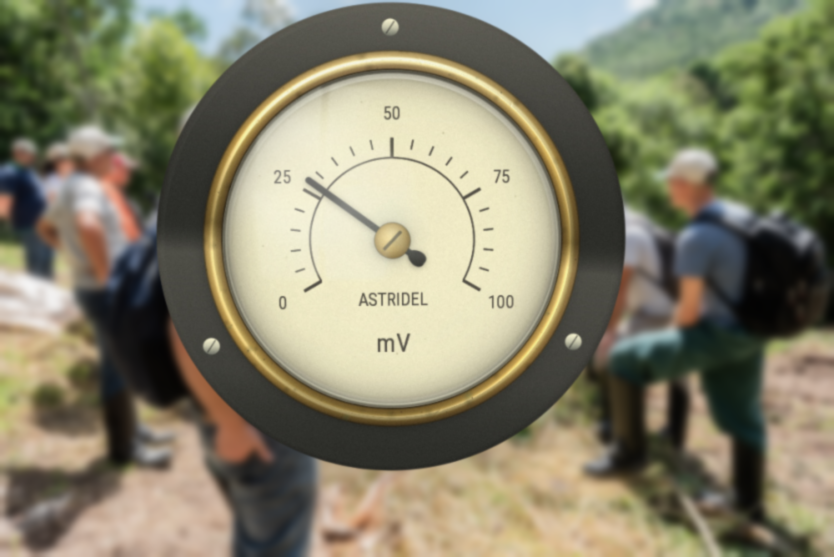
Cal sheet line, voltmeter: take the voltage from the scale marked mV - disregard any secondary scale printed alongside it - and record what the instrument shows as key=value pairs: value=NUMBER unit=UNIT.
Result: value=27.5 unit=mV
